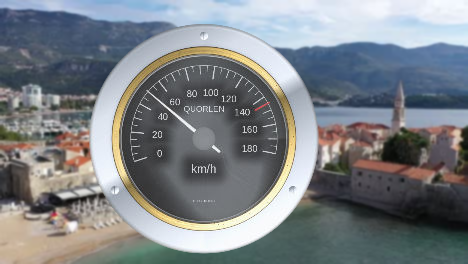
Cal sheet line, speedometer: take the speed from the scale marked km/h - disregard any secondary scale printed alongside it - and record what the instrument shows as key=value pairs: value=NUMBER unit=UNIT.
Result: value=50 unit=km/h
